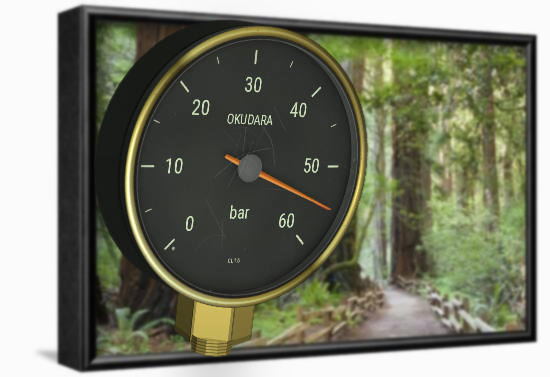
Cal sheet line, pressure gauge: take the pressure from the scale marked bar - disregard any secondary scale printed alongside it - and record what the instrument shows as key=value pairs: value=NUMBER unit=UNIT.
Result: value=55 unit=bar
